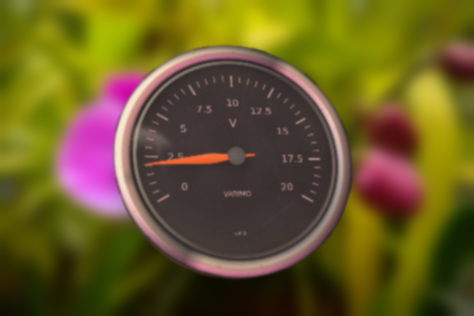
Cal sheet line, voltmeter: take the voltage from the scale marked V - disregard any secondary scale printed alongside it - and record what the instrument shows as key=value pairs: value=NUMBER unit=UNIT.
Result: value=2 unit=V
